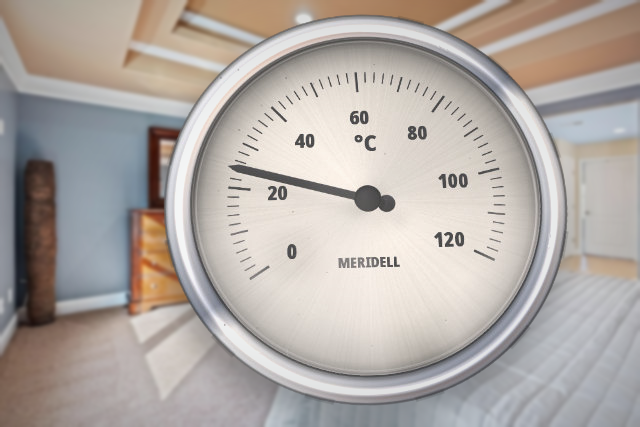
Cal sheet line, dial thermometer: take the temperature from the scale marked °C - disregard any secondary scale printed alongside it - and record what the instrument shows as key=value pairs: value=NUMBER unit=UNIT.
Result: value=24 unit=°C
